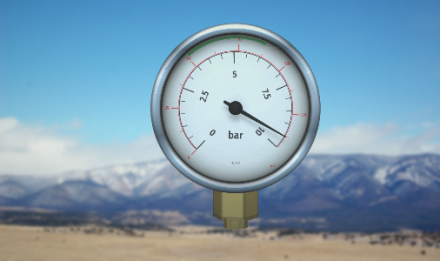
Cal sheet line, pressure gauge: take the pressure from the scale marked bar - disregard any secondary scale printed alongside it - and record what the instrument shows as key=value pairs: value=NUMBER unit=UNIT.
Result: value=9.5 unit=bar
